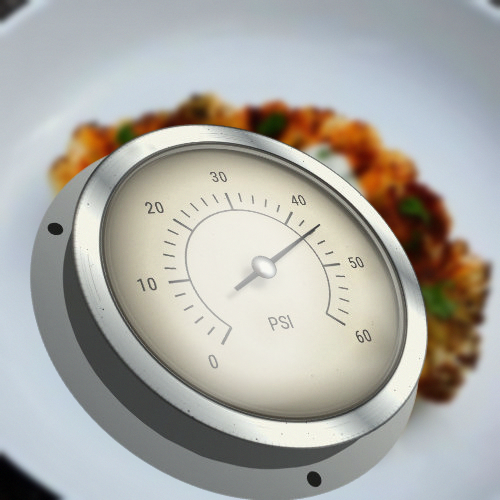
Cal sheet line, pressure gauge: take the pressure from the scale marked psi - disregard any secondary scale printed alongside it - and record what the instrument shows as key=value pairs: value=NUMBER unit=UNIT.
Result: value=44 unit=psi
